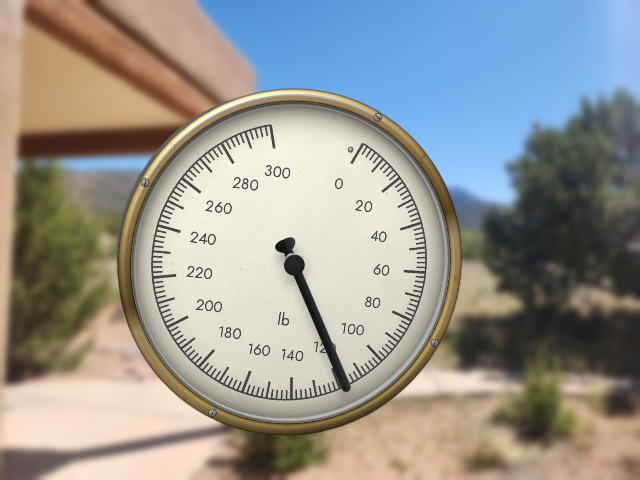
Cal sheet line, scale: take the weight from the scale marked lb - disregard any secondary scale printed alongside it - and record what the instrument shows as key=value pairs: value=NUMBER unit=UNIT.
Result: value=118 unit=lb
